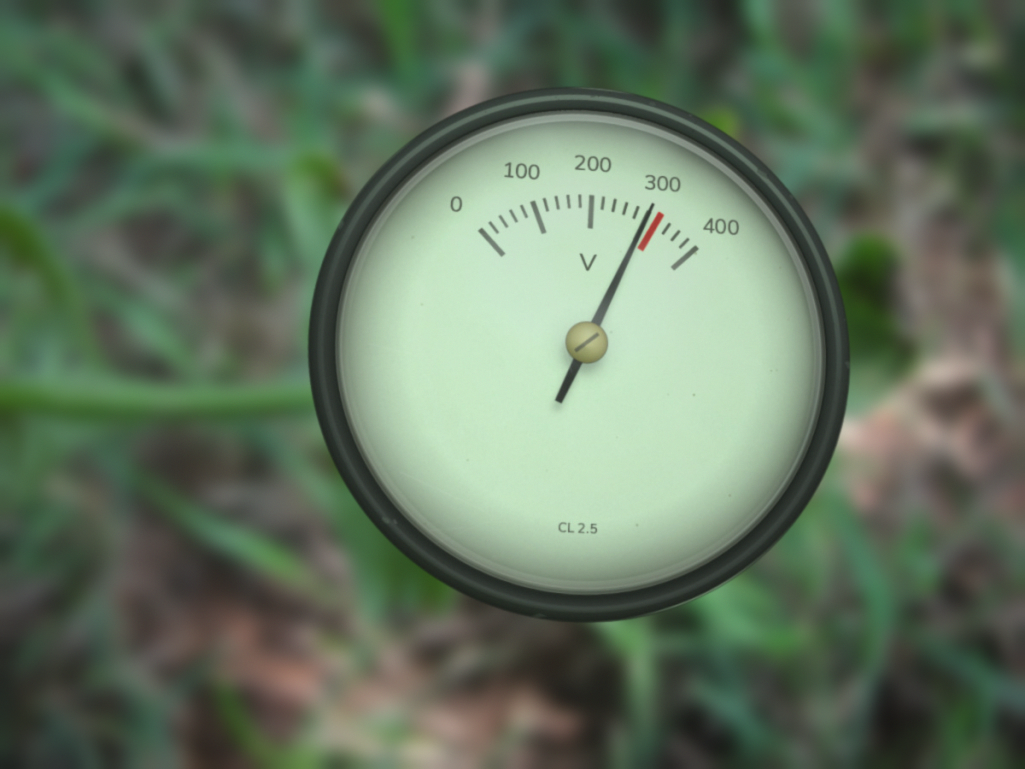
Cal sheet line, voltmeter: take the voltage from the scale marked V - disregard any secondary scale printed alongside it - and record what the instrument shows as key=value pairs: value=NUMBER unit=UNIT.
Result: value=300 unit=V
